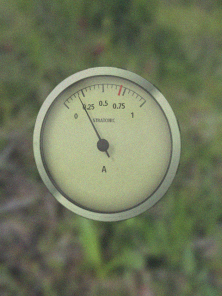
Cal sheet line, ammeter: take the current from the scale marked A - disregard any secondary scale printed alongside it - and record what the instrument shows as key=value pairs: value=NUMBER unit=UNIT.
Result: value=0.2 unit=A
